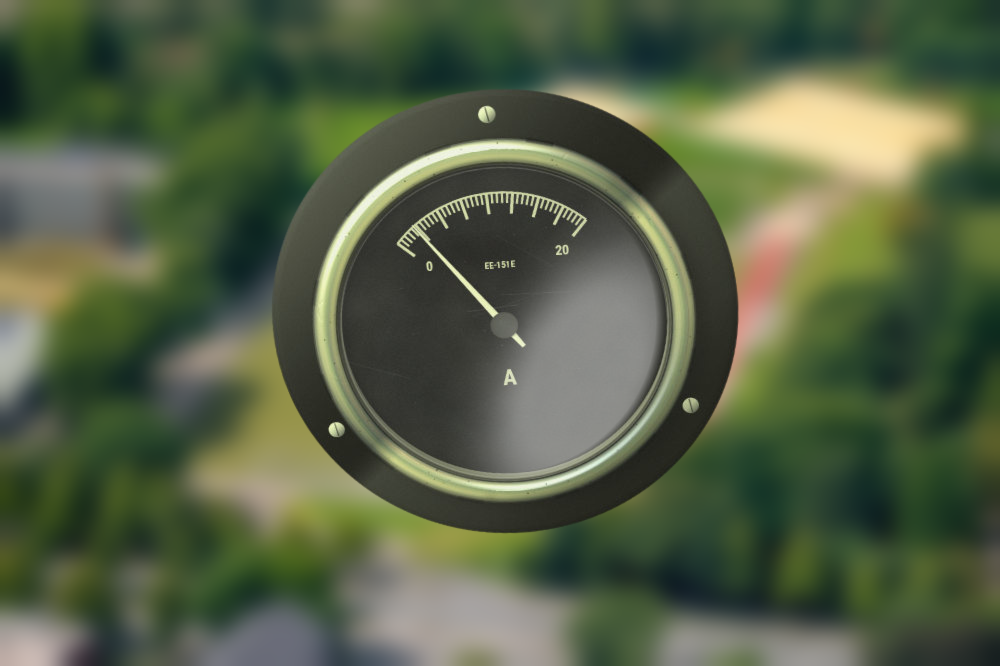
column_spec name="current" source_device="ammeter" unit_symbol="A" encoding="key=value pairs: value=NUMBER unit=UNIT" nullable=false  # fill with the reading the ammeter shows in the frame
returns value=2.5 unit=A
